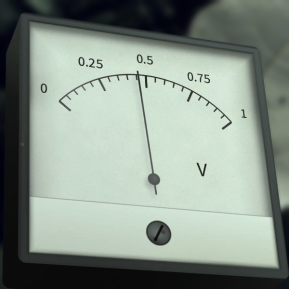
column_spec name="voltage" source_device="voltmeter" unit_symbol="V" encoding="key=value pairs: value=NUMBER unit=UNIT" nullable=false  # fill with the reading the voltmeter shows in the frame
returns value=0.45 unit=V
